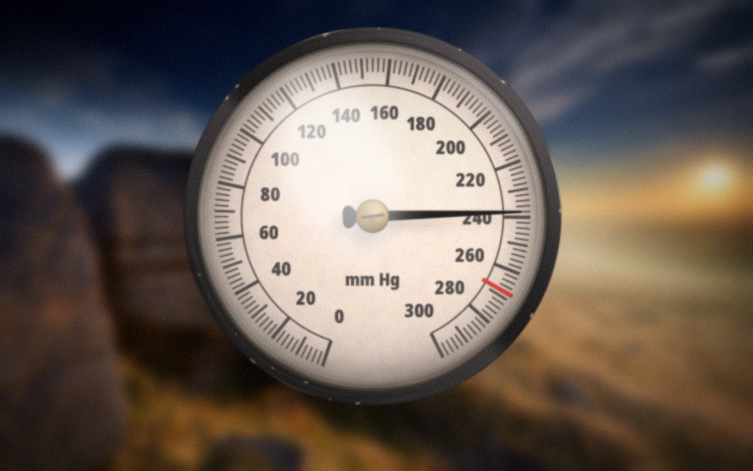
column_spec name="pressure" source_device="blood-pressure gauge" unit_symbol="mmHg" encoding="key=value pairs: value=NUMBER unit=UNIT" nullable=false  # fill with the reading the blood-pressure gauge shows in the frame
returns value=238 unit=mmHg
